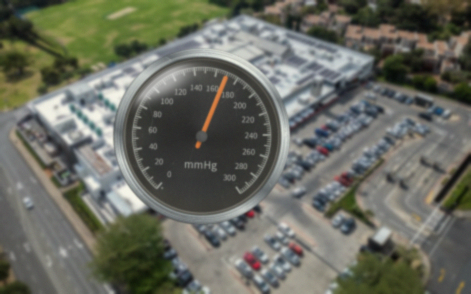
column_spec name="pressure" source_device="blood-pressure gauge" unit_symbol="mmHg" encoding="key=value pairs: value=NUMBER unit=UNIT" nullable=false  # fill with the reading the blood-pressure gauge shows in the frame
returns value=170 unit=mmHg
